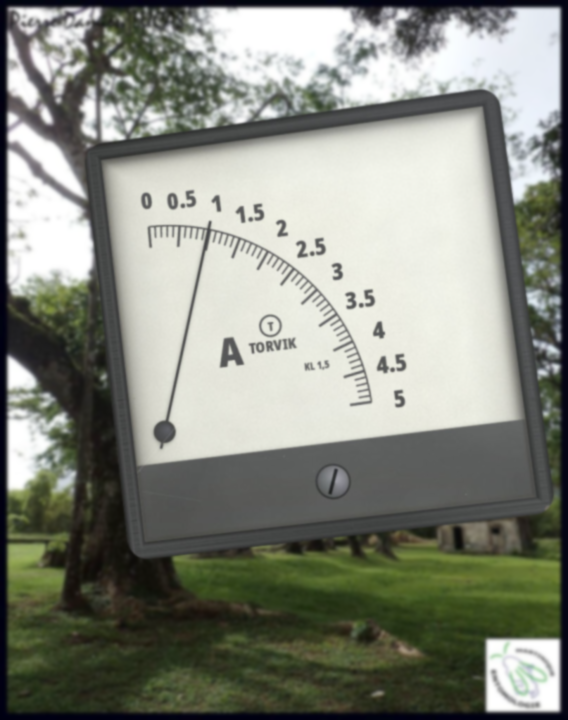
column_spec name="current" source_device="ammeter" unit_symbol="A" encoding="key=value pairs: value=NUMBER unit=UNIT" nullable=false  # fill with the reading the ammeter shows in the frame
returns value=1 unit=A
